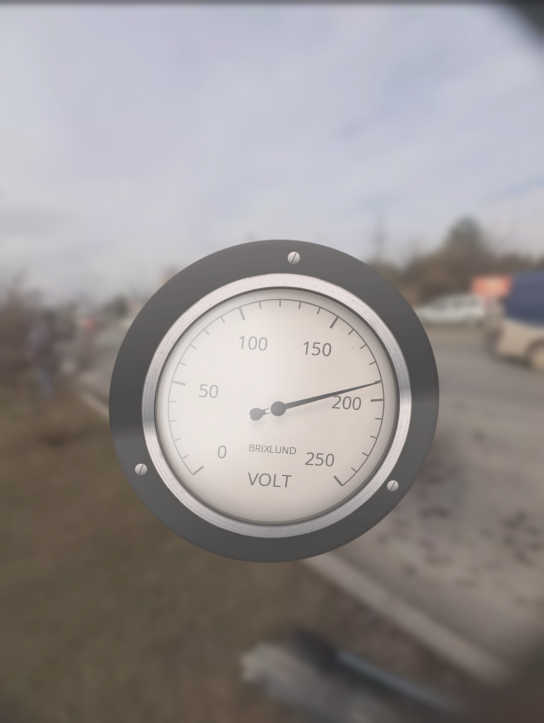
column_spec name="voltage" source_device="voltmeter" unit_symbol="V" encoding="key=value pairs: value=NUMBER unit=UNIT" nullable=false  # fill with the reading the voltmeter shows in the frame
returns value=190 unit=V
